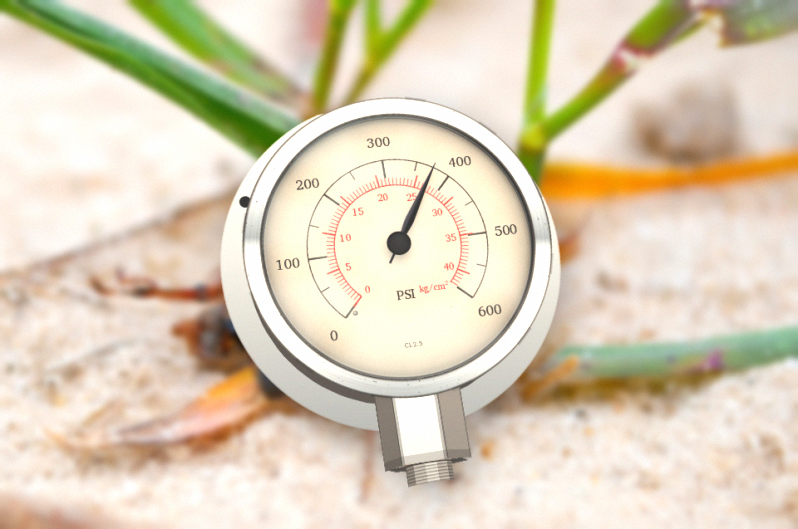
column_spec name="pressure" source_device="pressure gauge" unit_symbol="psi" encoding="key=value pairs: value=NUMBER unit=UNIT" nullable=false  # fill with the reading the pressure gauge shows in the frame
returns value=375 unit=psi
